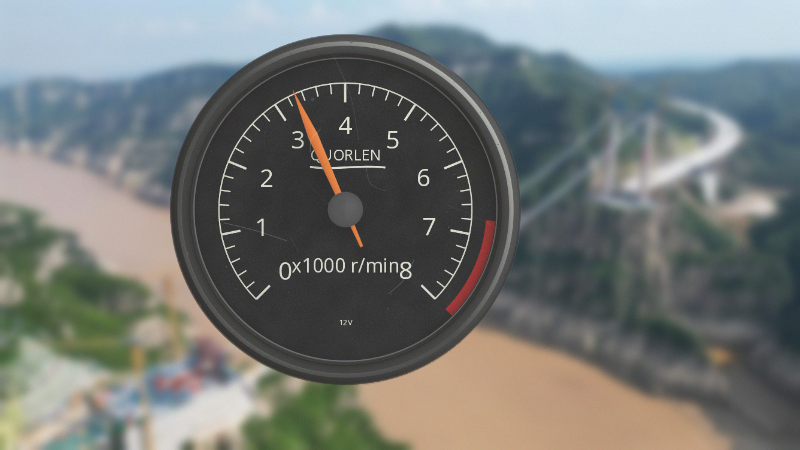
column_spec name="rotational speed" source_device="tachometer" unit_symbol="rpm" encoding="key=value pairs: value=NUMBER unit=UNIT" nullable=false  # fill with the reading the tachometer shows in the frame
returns value=3300 unit=rpm
